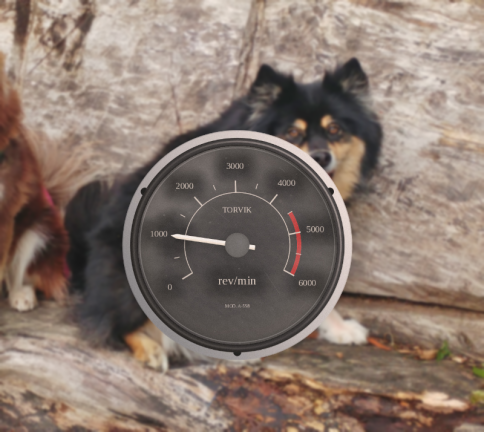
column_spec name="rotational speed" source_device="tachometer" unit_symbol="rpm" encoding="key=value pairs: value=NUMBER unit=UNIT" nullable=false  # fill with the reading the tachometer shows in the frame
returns value=1000 unit=rpm
